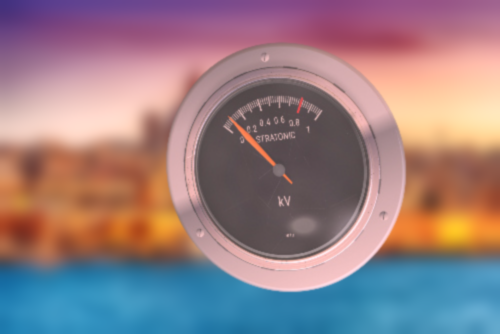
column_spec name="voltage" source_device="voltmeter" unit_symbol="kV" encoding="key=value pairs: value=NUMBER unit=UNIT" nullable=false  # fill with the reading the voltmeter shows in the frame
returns value=0.1 unit=kV
